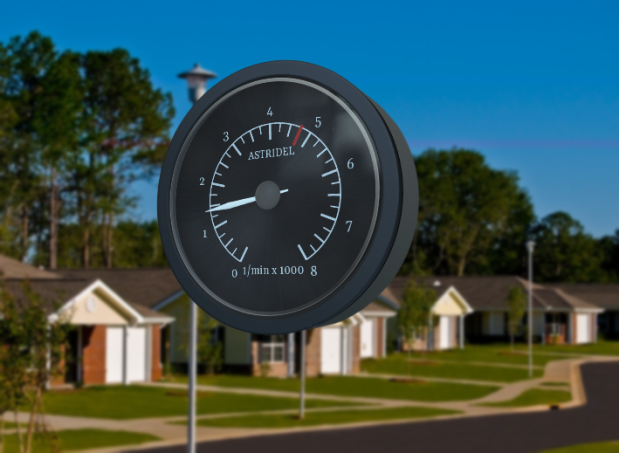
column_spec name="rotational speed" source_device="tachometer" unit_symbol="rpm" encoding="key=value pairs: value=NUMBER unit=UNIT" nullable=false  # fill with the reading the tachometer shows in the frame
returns value=1375 unit=rpm
